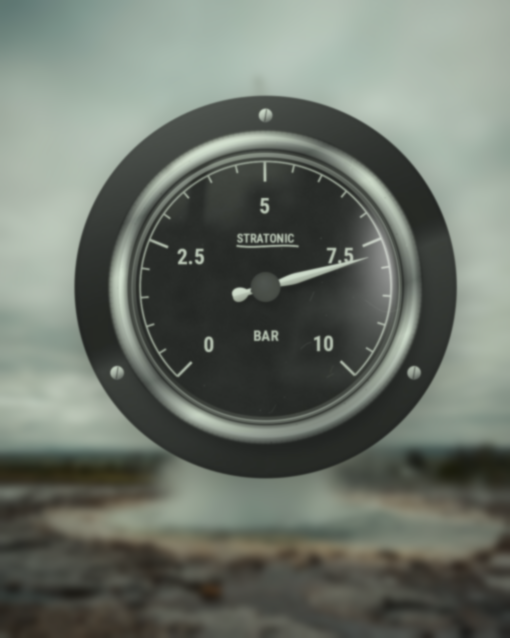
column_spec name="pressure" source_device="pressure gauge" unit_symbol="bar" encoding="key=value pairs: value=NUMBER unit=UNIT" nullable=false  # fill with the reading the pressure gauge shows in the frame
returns value=7.75 unit=bar
